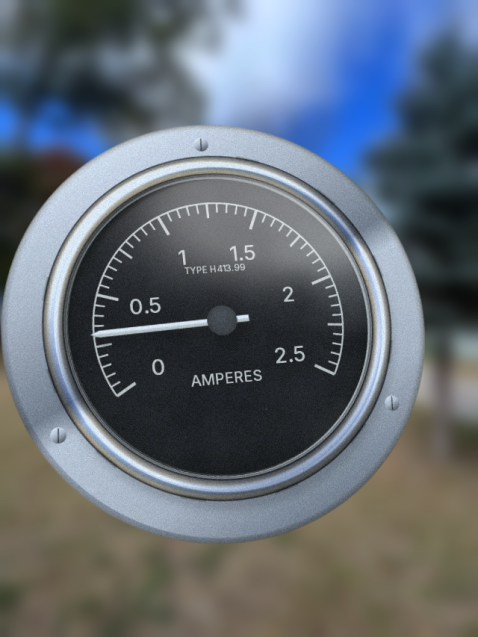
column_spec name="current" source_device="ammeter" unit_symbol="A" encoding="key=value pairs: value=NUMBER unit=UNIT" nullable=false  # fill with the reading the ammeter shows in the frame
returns value=0.3 unit=A
